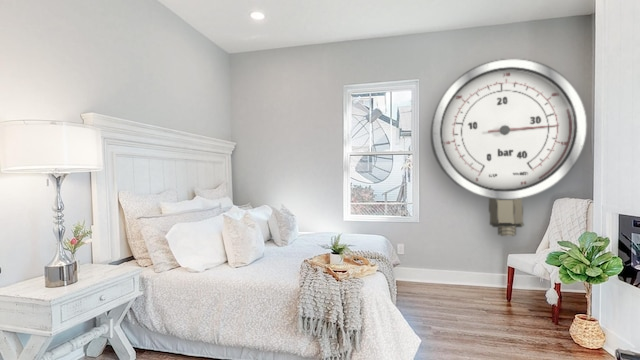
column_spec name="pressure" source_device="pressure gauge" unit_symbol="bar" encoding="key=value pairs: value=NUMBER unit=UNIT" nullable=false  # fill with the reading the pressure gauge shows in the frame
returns value=32 unit=bar
